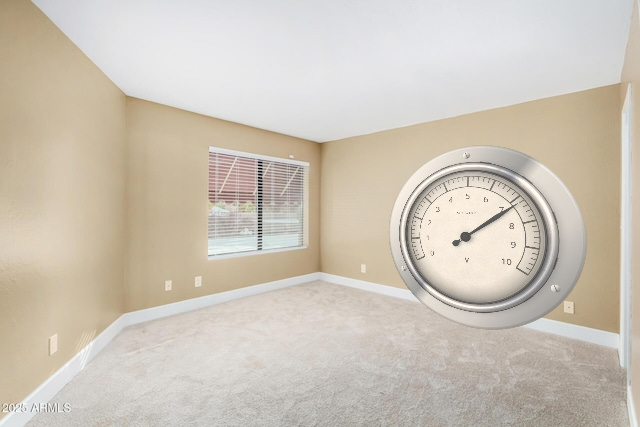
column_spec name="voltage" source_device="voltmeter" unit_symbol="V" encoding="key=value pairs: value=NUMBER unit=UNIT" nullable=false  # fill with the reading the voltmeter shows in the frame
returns value=7.2 unit=V
